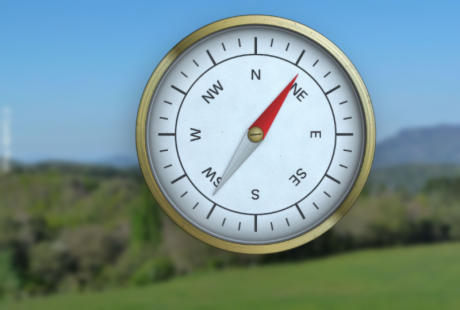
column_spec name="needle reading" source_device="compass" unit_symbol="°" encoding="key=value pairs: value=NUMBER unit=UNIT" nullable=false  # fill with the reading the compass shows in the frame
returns value=35 unit=°
